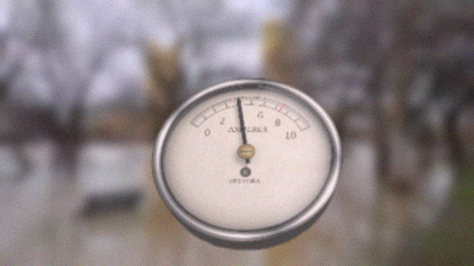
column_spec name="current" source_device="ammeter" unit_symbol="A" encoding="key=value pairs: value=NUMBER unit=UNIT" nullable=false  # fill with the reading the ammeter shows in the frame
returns value=4 unit=A
